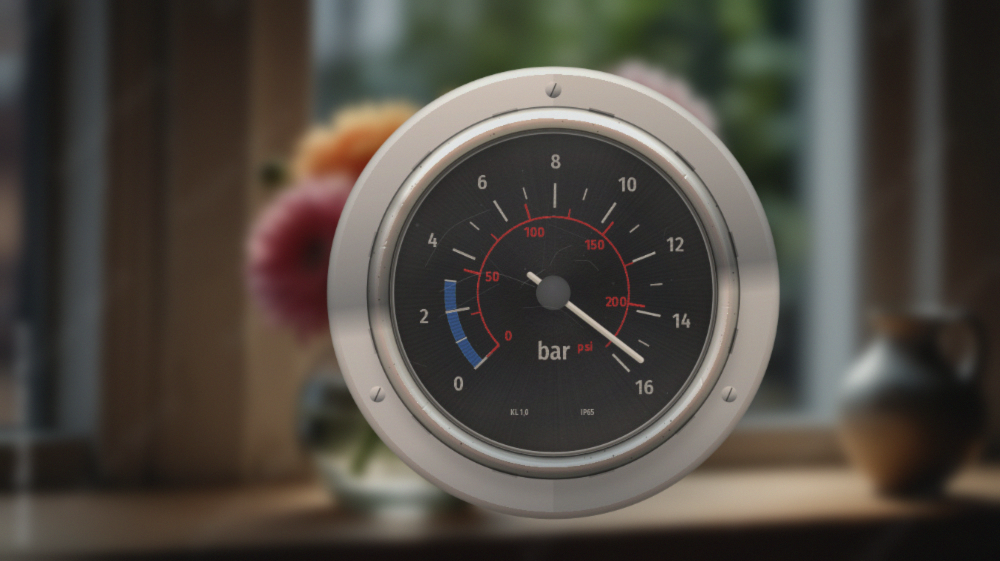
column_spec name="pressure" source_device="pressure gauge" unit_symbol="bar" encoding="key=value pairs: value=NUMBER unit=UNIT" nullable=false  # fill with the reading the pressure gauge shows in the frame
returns value=15.5 unit=bar
